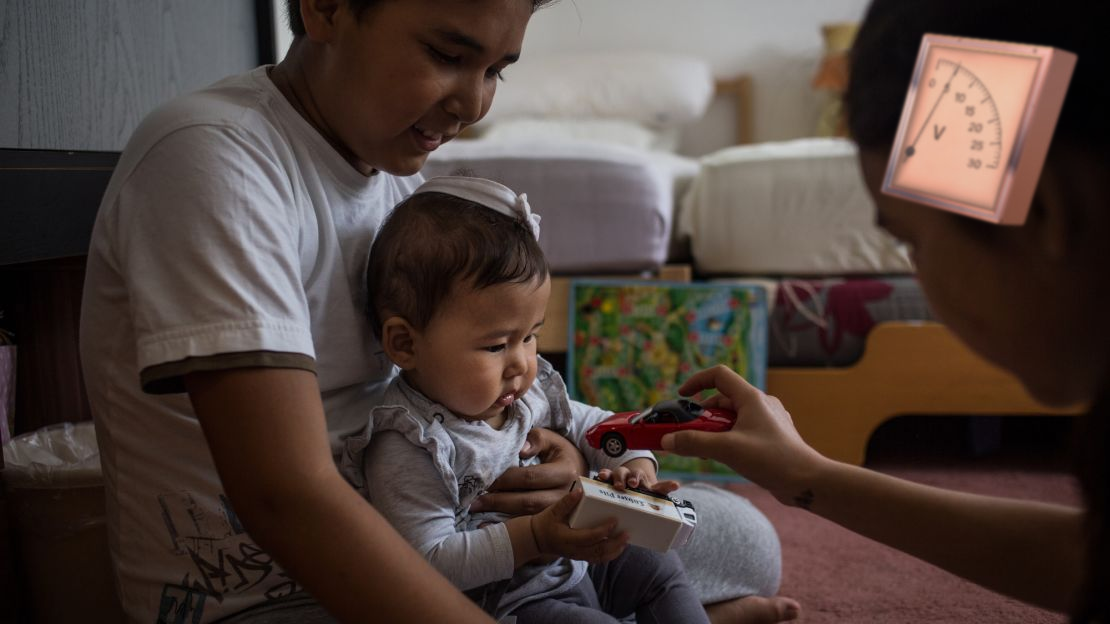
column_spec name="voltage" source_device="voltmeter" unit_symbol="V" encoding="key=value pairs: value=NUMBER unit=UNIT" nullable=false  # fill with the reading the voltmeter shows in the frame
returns value=5 unit=V
